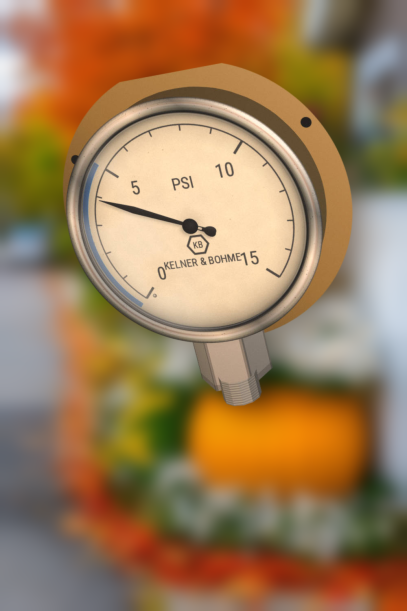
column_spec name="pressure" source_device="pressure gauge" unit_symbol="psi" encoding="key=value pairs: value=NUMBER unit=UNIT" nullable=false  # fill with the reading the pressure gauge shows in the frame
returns value=4 unit=psi
